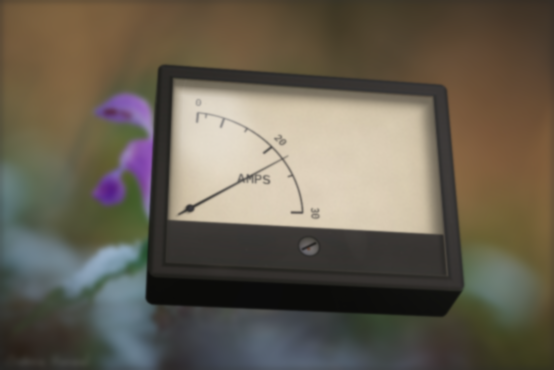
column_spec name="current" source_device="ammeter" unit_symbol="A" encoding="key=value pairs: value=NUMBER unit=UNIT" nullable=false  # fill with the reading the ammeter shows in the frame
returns value=22.5 unit=A
